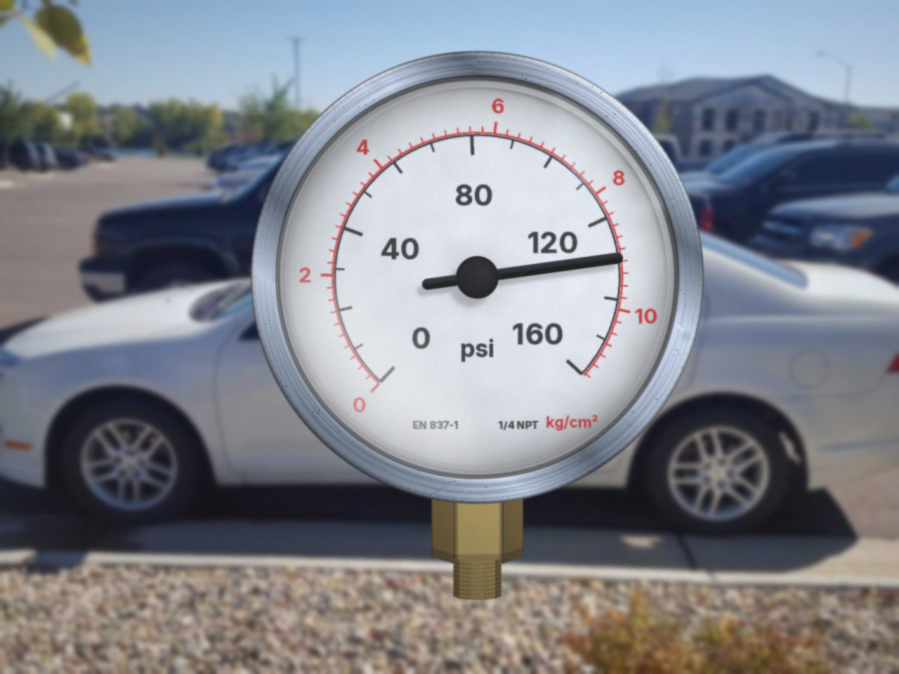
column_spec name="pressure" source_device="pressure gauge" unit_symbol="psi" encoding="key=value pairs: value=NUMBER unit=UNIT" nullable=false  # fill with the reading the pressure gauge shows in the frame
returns value=130 unit=psi
